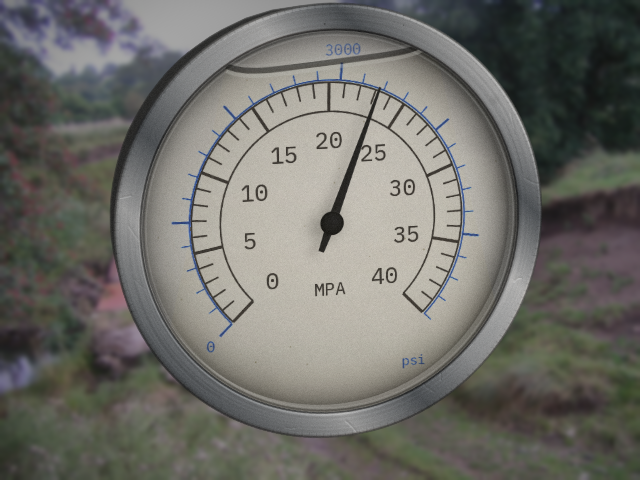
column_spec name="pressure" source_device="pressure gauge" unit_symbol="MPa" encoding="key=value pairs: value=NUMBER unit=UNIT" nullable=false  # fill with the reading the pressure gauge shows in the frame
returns value=23 unit=MPa
